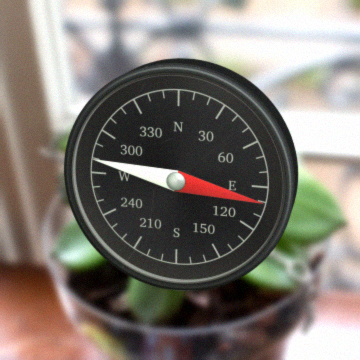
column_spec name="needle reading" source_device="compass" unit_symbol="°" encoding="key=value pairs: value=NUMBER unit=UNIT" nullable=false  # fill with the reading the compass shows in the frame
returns value=100 unit=°
